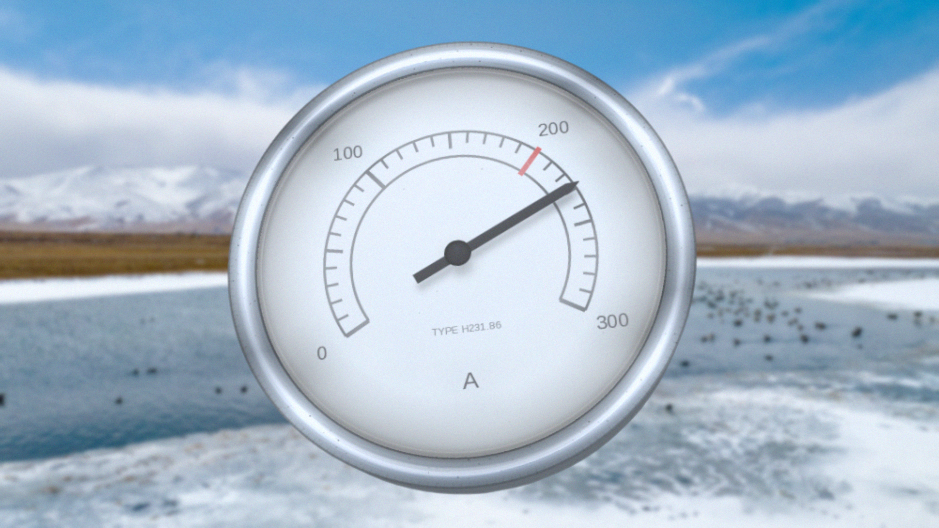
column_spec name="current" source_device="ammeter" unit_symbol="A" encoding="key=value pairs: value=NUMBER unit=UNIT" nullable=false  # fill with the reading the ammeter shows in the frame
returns value=230 unit=A
